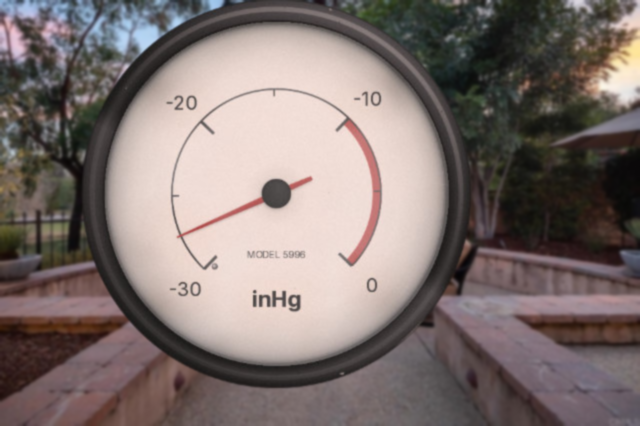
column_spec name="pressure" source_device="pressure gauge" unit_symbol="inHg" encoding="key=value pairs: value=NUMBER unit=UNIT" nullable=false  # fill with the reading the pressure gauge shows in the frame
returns value=-27.5 unit=inHg
